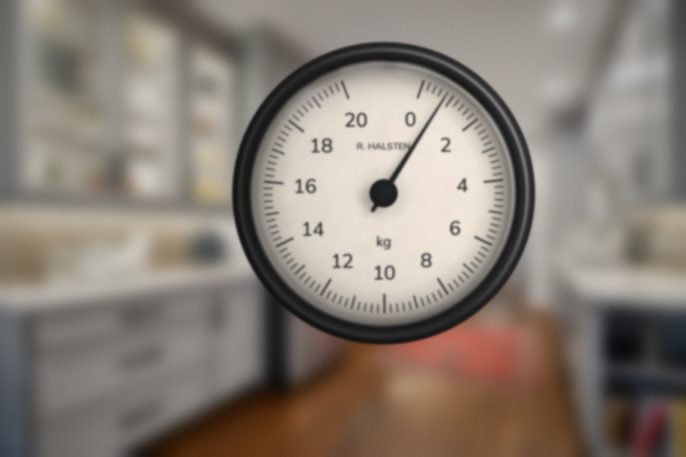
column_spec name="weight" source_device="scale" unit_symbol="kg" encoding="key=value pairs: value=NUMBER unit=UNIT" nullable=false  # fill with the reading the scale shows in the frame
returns value=0.8 unit=kg
